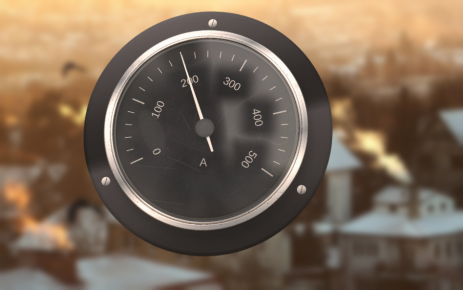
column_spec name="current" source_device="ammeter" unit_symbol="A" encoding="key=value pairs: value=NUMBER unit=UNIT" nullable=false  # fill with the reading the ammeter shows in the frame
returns value=200 unit=A
